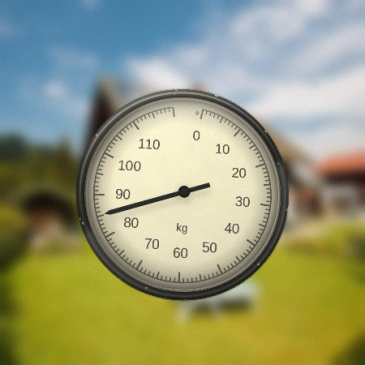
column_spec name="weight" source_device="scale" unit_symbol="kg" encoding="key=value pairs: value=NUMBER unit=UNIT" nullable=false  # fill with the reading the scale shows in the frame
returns value=85 unit=kg
